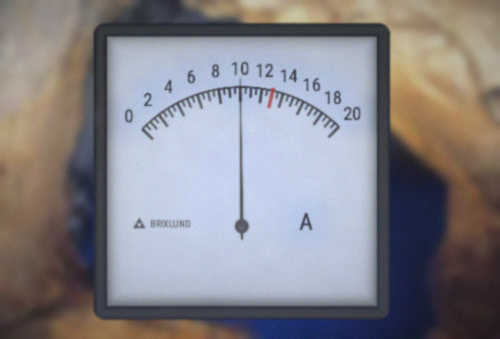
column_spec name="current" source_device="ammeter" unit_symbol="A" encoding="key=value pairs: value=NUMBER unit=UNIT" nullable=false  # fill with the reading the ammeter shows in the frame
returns value=10 unit=A
